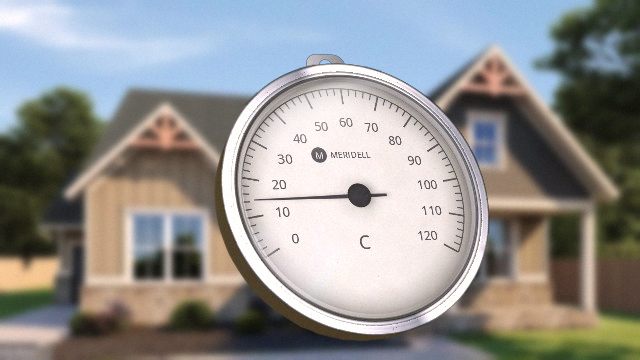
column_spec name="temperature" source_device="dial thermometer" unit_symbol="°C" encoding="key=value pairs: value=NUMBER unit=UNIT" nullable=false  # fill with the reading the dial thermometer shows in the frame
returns value=14 unit=°C
